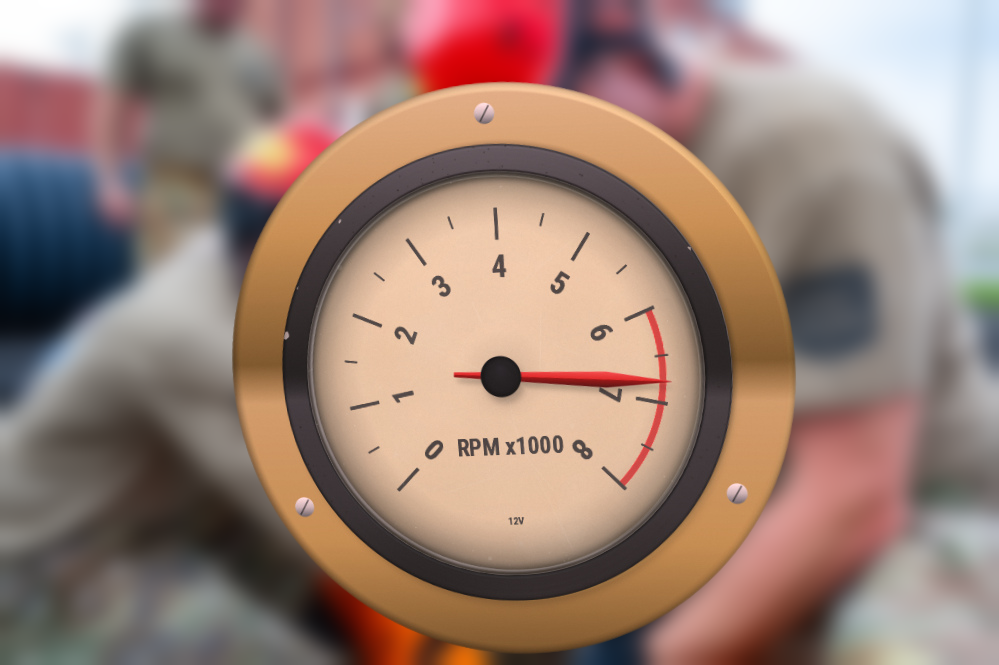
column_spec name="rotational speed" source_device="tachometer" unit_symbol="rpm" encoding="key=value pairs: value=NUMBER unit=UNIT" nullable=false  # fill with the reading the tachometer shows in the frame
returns value=6750 unit=rpm
